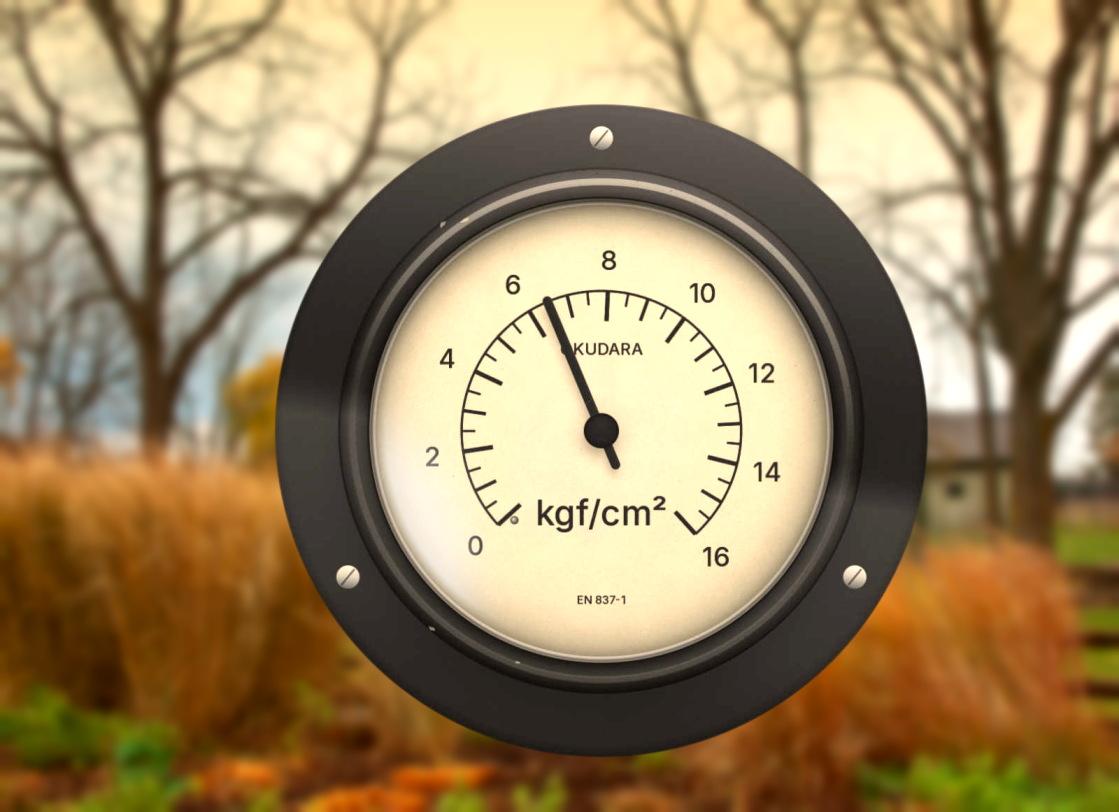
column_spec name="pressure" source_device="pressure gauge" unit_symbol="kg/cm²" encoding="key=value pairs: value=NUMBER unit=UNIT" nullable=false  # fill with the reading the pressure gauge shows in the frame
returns value=6.5 unit=kg/cm²
